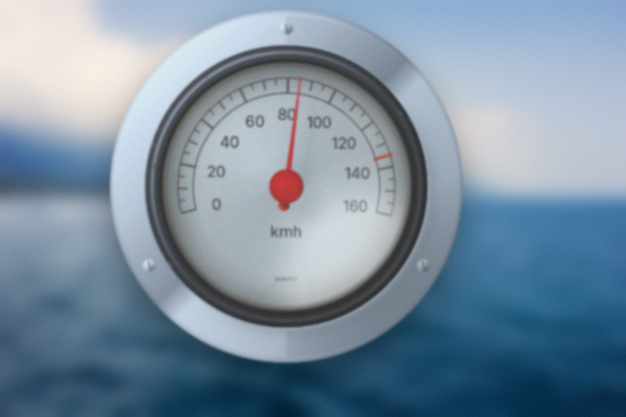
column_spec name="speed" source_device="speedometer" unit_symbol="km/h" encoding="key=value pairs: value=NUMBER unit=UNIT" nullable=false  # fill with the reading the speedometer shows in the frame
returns value=85 unit=km/h
